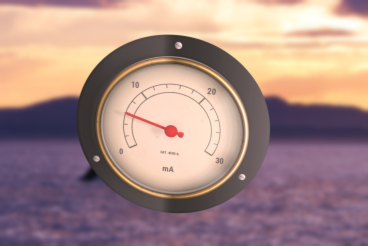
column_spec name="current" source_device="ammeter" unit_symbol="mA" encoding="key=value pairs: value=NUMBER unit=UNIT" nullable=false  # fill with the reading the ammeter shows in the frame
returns value=6 unit=mA
